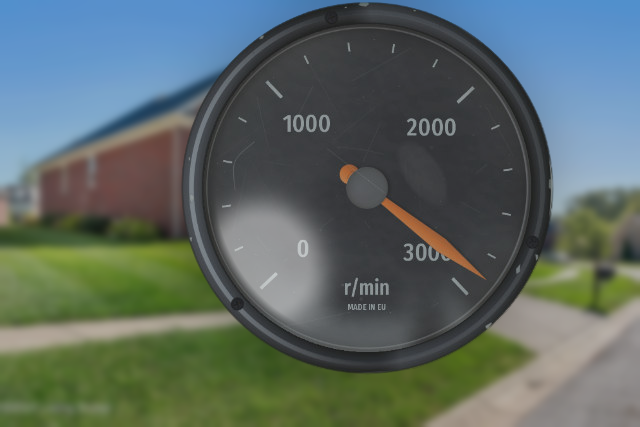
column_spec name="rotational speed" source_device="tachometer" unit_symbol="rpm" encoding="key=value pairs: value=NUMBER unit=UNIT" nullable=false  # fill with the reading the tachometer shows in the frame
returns value=2900 unit=rpm
